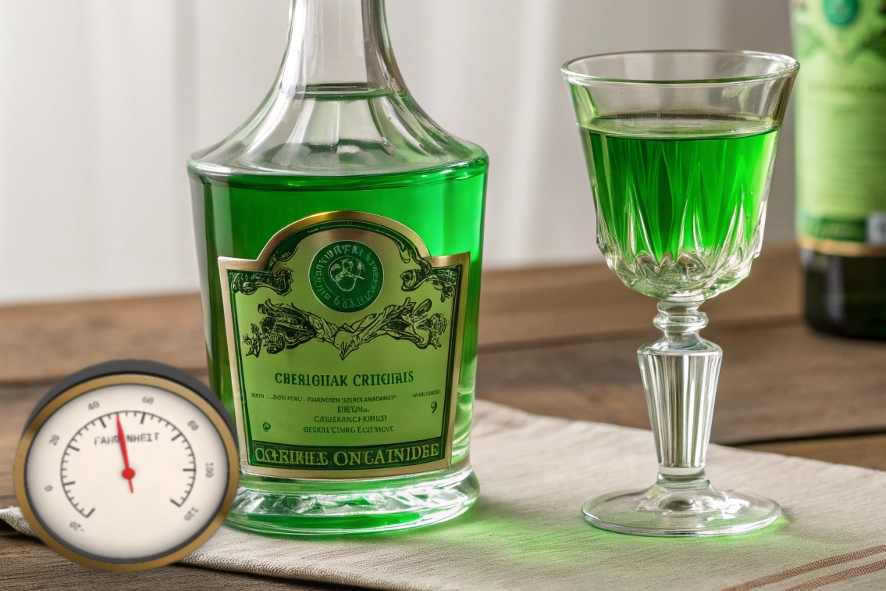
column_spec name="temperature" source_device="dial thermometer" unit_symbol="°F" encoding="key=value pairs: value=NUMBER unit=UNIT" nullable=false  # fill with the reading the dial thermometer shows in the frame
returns value=48 unit=°F
